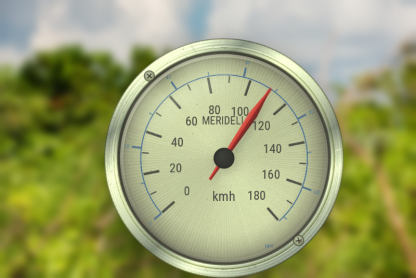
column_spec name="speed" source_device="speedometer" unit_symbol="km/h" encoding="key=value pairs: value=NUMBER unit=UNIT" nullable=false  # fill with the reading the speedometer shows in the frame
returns value=110 unit=km/h
